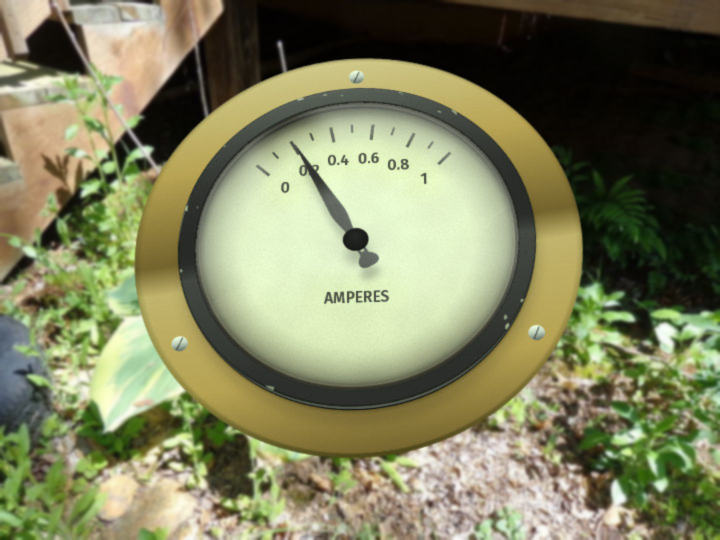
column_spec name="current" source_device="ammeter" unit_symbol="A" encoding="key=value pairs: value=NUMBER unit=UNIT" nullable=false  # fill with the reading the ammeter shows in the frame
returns value=0.2 unit=A
